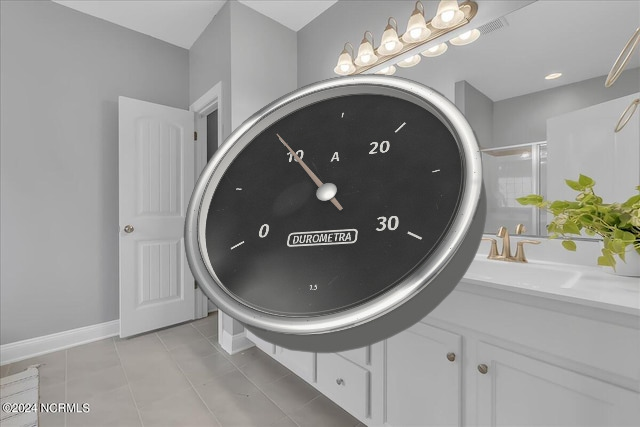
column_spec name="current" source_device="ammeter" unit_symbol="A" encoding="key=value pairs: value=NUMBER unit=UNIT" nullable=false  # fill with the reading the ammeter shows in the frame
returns value=10 unit=A
